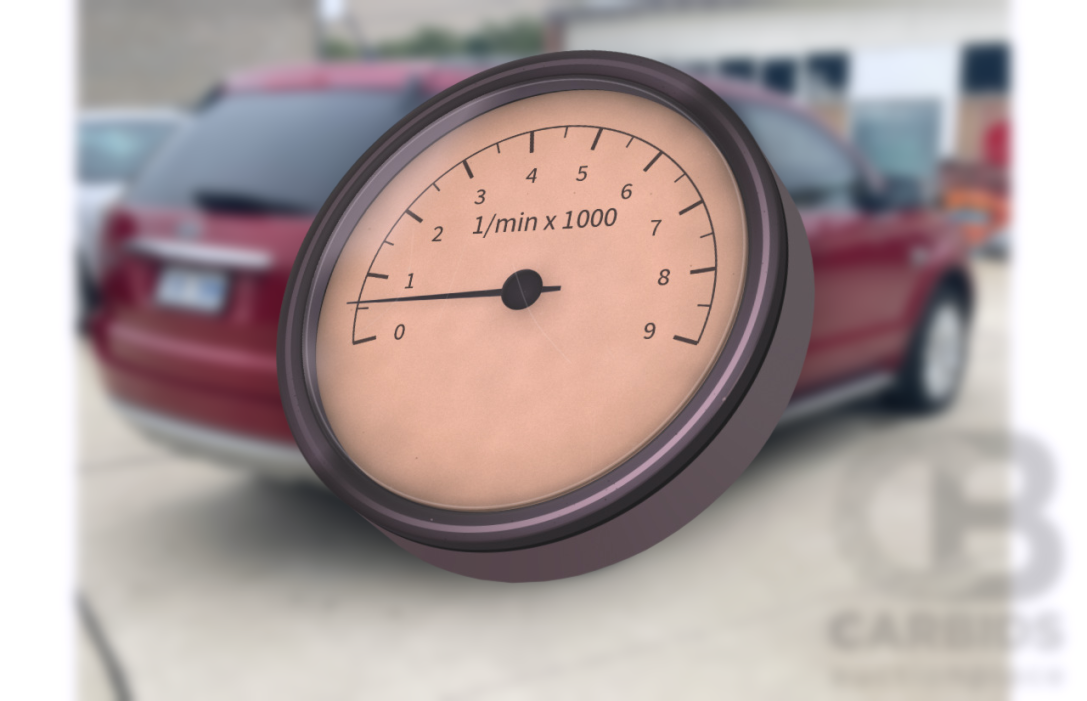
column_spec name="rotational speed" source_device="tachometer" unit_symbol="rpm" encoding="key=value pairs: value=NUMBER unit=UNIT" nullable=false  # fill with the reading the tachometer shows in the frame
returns value=500 unit=rpm
